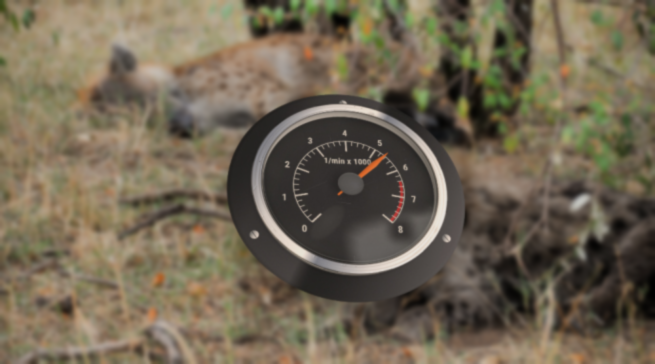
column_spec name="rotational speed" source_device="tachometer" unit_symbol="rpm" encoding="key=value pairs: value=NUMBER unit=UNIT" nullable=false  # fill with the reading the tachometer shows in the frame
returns value=5400 unit=rpm
